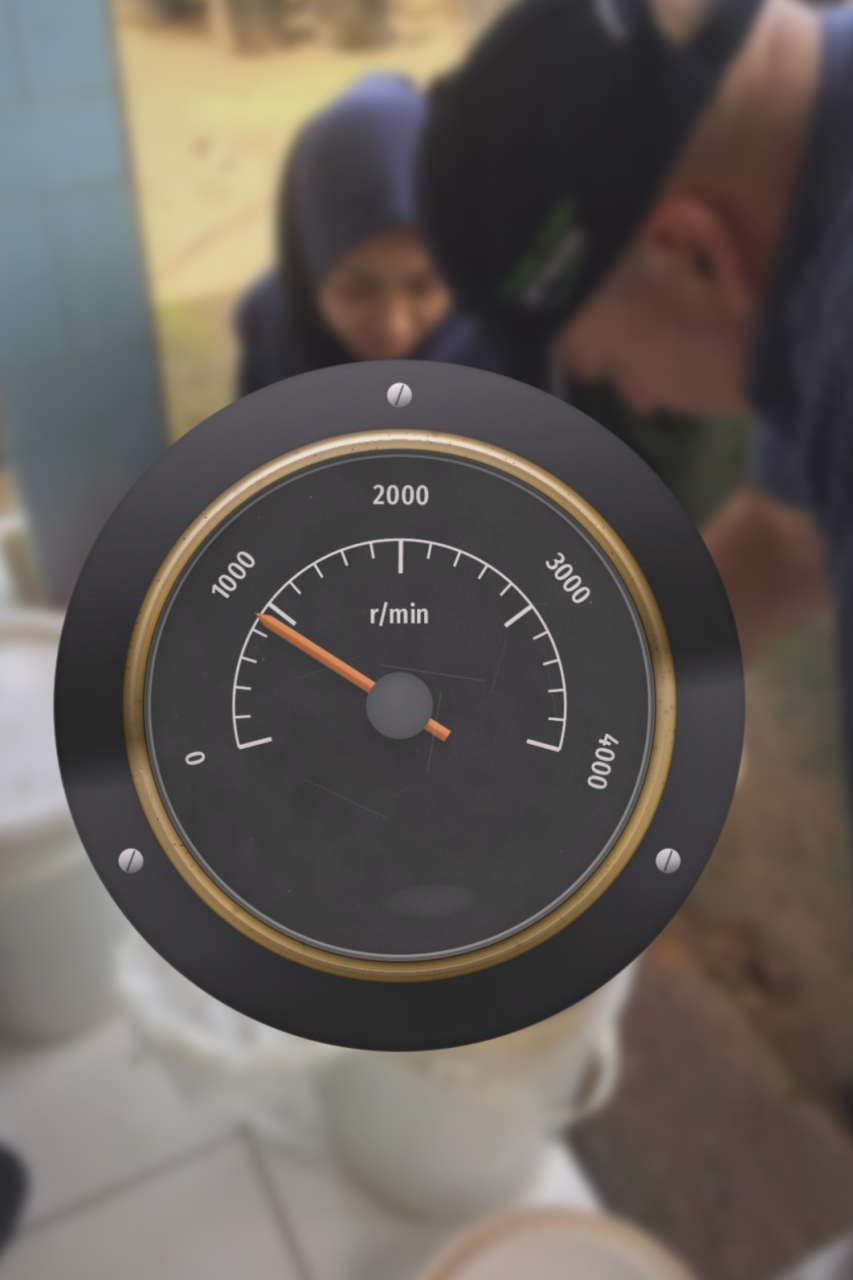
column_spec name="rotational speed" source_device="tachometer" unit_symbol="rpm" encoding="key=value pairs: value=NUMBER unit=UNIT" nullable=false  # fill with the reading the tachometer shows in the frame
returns value=900 unit=rpm
